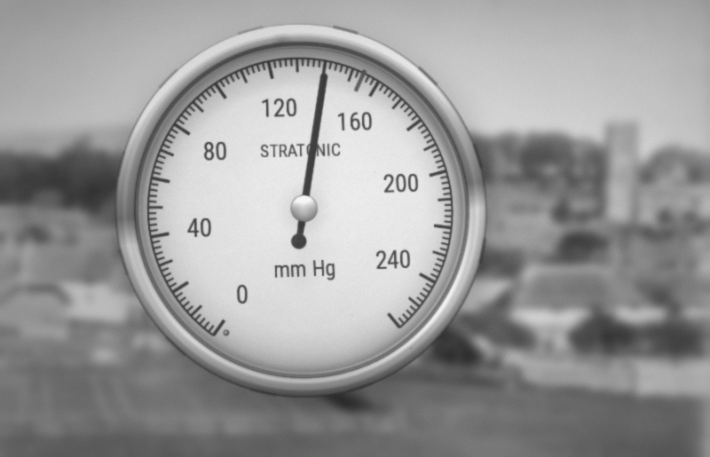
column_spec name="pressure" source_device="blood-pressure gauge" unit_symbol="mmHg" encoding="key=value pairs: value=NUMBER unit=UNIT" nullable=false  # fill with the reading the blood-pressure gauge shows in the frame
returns value=140 unit=mmHg
